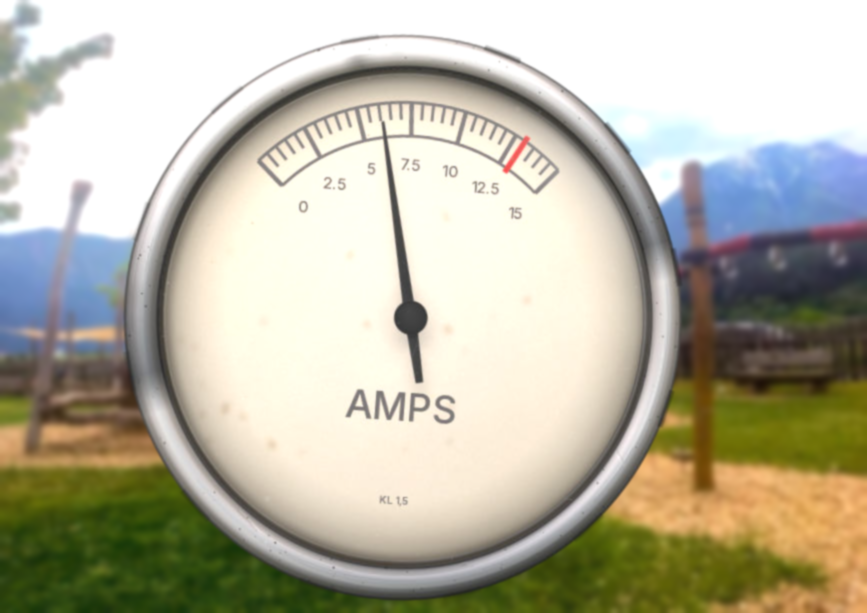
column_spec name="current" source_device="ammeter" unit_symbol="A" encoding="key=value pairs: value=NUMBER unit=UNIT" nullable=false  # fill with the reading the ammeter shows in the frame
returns value=6 unit=A
